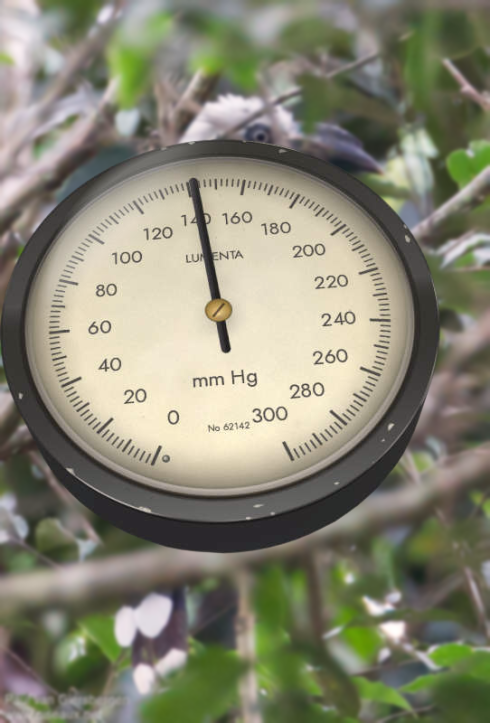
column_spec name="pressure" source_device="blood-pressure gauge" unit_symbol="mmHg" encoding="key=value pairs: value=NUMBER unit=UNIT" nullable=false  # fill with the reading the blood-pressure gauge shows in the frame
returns value=142 unit=mmHg
